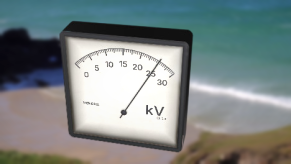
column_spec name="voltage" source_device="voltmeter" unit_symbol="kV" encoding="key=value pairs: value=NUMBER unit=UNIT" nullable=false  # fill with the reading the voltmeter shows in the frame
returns value=25 unit=kV
